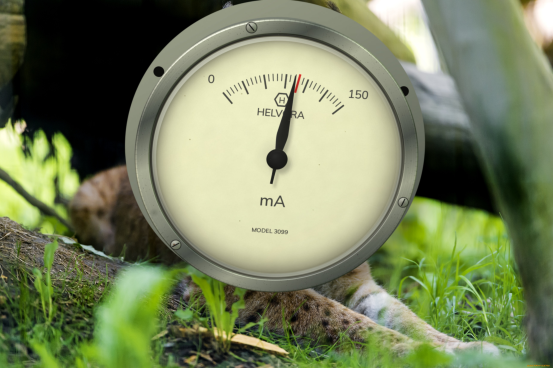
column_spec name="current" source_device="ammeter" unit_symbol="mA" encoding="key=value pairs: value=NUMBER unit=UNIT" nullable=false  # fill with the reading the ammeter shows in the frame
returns value=85 unit=mA
